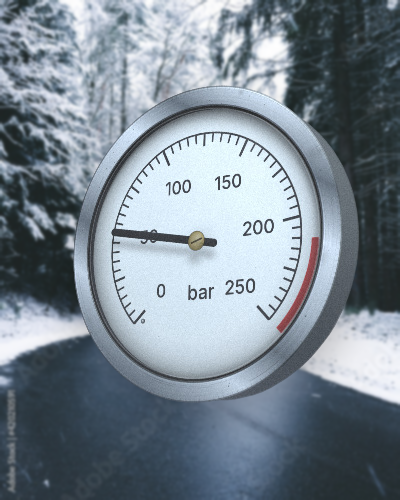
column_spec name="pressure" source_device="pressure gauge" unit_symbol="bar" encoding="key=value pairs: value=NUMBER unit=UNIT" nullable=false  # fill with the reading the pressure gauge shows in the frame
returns value=50 unit=bar
